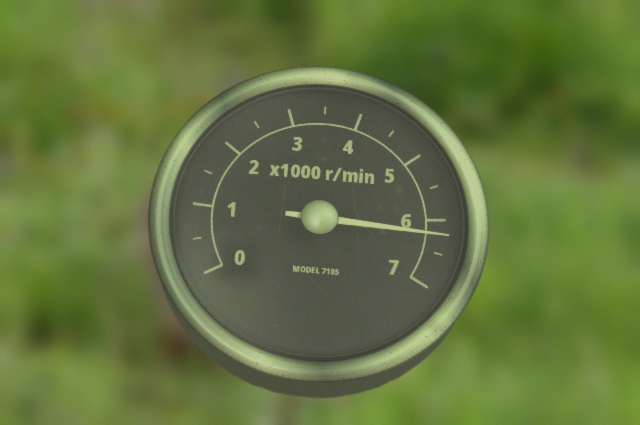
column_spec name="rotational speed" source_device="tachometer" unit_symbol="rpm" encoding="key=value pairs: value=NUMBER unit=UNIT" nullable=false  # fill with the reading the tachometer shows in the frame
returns value=6250 unit=rpm
